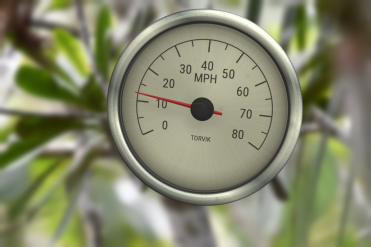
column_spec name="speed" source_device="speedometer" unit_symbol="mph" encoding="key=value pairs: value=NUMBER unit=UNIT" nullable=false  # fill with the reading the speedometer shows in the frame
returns value=12.5 unit=mph
